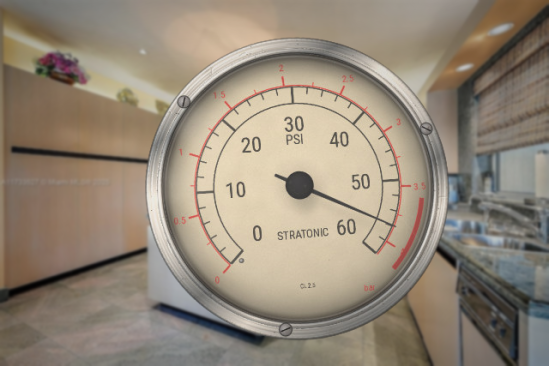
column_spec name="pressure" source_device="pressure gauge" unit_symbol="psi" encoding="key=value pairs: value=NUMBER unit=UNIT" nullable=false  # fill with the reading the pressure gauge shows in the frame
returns value=56 unit=psi
